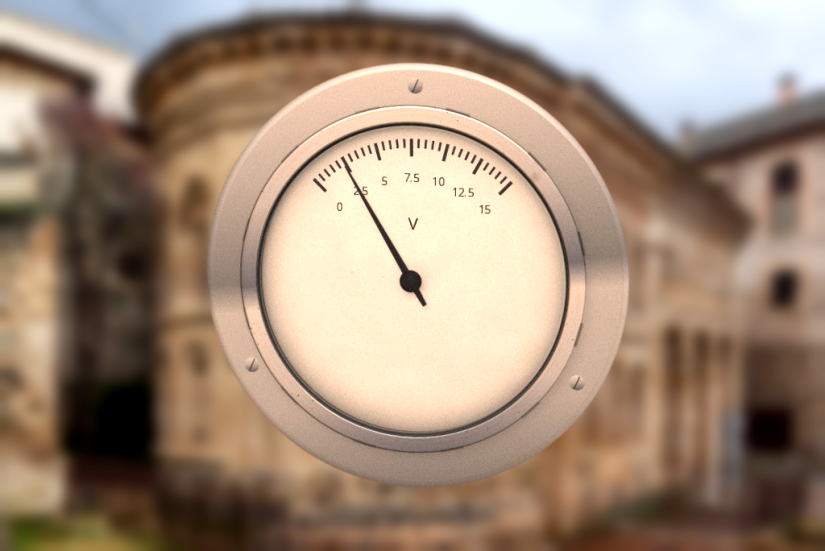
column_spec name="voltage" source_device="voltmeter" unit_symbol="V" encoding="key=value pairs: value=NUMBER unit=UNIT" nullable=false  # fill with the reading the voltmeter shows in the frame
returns value=2.5 unit=V
